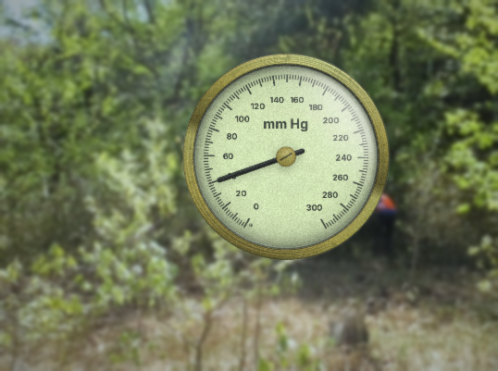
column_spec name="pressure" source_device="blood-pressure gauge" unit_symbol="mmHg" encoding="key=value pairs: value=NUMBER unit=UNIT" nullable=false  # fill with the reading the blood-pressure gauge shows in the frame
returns value=40 unit=mmHg
